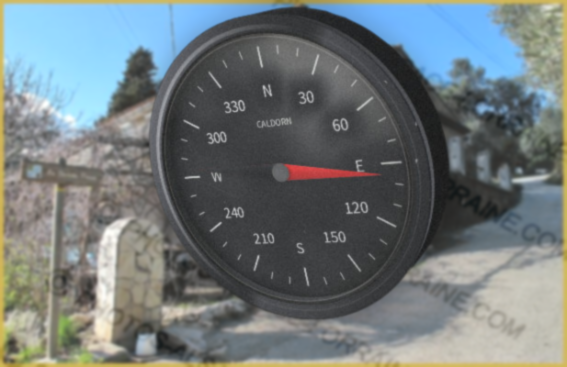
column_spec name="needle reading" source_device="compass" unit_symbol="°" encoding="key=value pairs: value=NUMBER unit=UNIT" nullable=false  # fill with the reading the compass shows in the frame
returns value=95 unit=°
